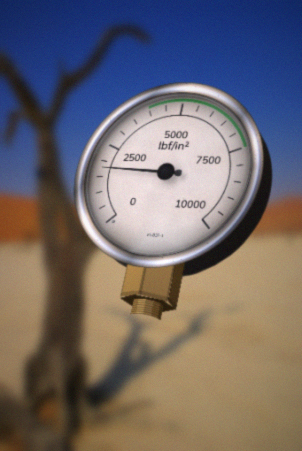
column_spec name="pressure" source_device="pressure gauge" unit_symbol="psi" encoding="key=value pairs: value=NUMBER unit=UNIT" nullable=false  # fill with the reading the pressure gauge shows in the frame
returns value=1750 unit=psi
